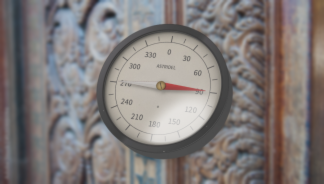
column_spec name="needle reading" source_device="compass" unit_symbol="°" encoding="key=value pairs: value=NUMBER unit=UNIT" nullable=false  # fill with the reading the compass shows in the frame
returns value=90 unit=°
